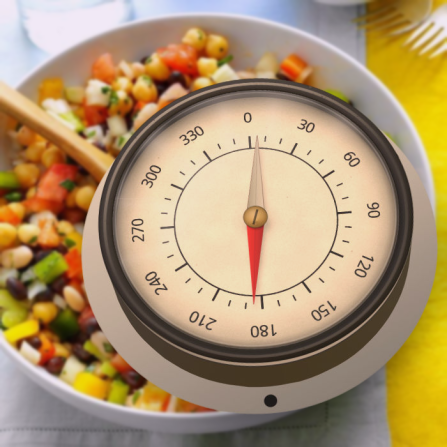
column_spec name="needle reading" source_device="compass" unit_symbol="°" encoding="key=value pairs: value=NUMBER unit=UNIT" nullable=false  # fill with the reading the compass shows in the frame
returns value=185 unit=°
